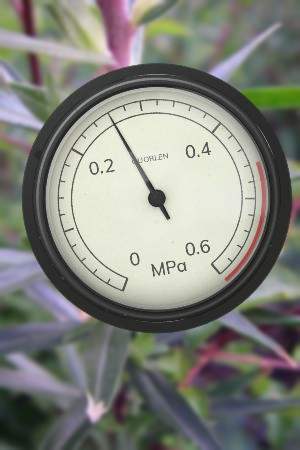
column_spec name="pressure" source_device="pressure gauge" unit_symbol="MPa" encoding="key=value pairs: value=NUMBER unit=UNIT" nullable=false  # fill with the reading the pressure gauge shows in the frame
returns value=0.26 unit=MPa
